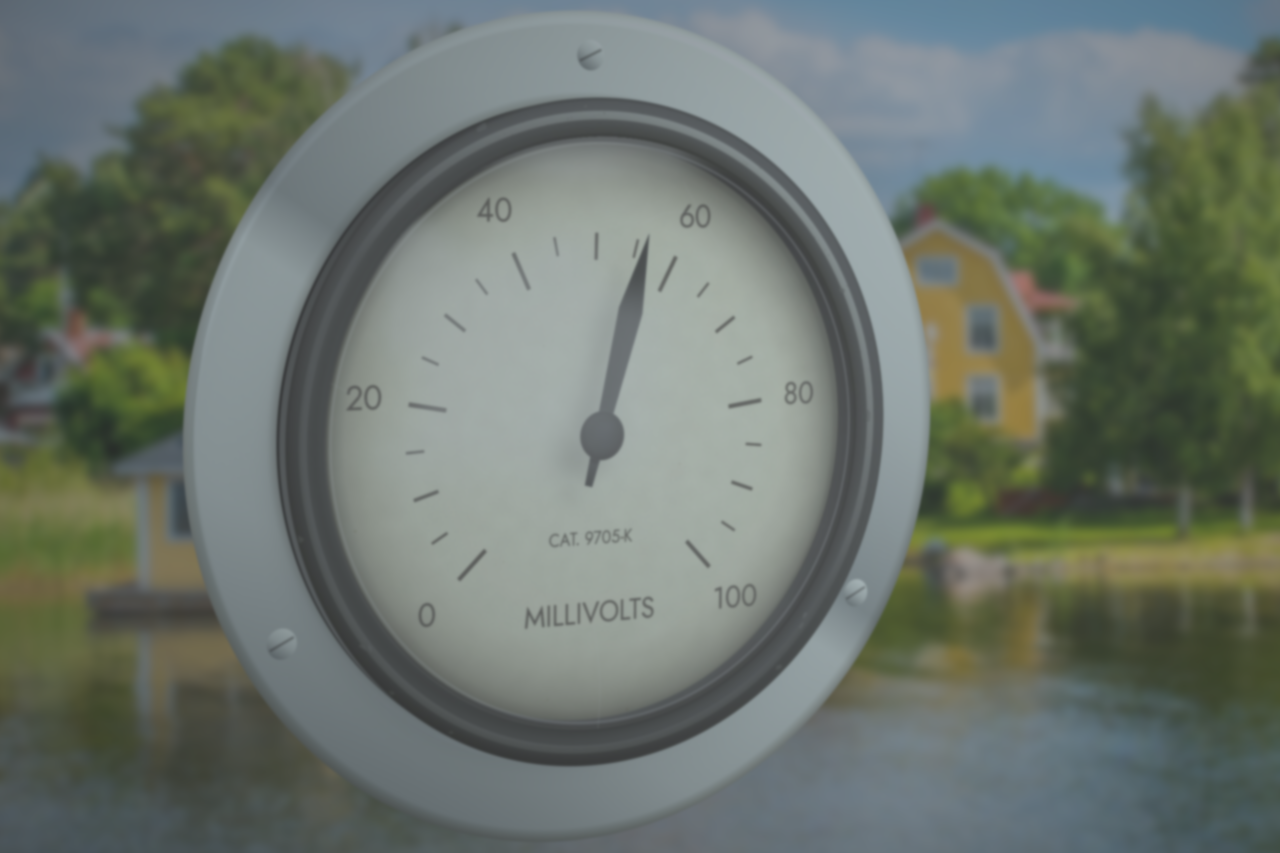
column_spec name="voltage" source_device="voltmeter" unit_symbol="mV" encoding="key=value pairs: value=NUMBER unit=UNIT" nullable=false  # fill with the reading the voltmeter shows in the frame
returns value=55 unit=mV
